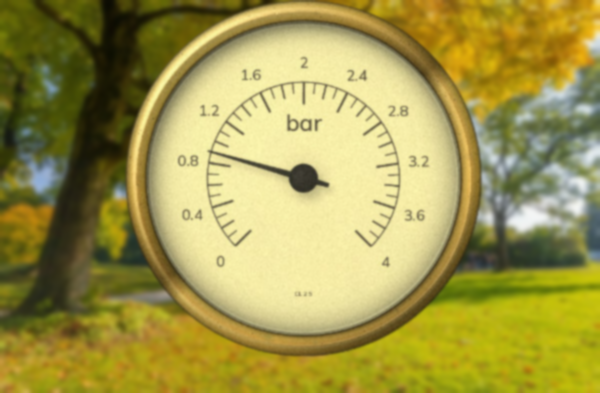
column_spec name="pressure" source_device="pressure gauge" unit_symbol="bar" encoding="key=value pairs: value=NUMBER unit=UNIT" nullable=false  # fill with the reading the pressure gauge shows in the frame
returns value=0.9 unit=bar
